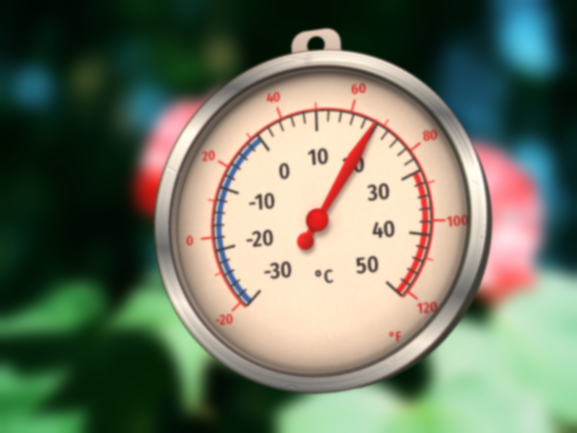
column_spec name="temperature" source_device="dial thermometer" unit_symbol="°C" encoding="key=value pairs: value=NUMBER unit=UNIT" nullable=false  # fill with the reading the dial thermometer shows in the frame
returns value=20 unit=°C
